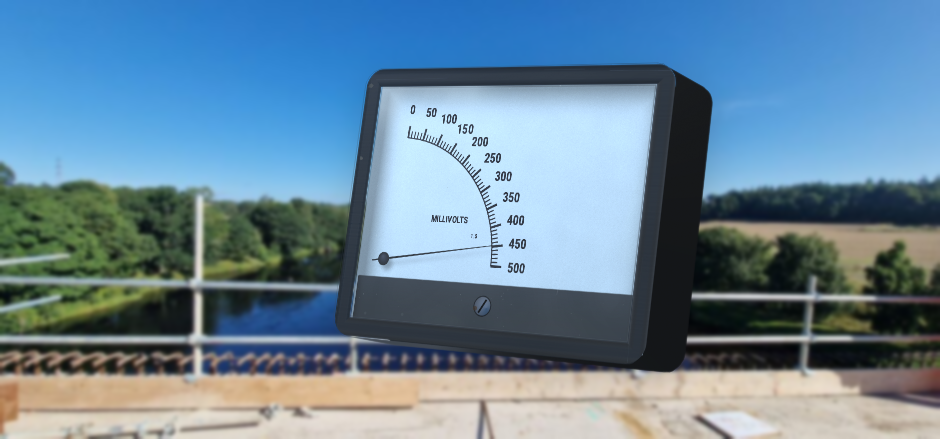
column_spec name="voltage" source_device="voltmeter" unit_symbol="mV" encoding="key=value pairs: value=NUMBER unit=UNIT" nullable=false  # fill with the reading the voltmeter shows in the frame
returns value=450 unit=mV
